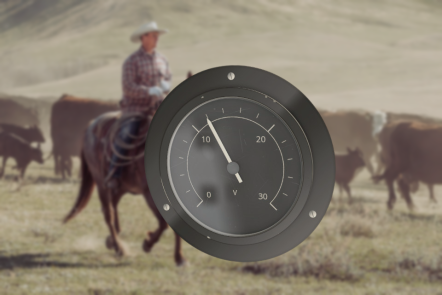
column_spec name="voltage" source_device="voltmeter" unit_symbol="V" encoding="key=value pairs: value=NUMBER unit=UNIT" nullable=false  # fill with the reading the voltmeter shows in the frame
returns value=12 unit=V
